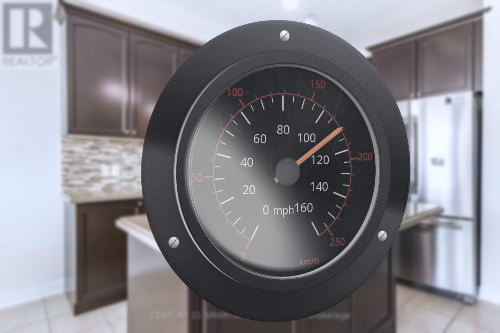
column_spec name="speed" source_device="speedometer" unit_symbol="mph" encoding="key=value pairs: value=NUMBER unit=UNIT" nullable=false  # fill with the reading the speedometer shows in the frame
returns value=110 unit=mph
